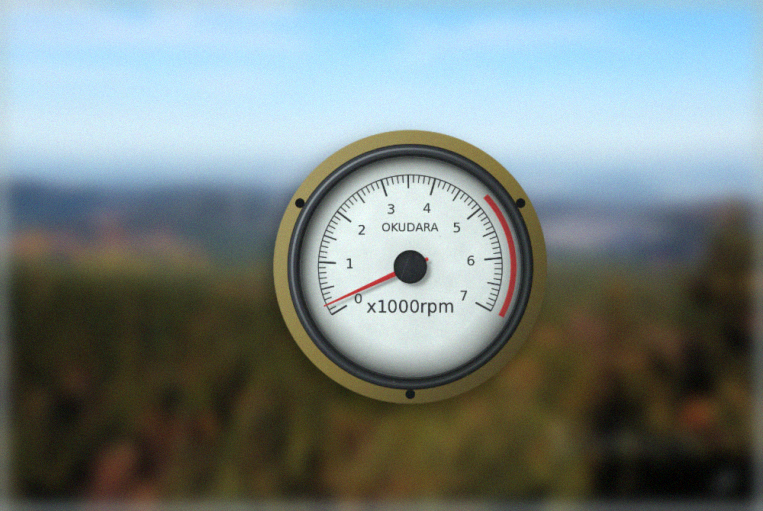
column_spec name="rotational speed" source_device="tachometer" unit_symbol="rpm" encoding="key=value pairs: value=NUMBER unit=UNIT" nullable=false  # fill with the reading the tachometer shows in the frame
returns value=200 unit=rpm
